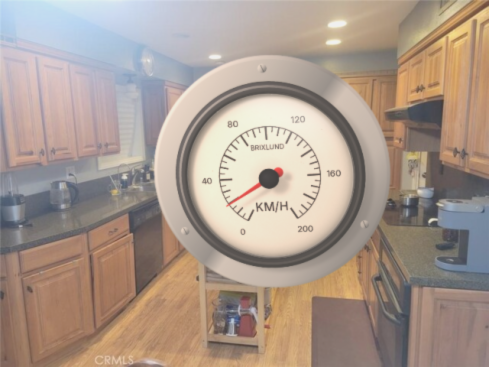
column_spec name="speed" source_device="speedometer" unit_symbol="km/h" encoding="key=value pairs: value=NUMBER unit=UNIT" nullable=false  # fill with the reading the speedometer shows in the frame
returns value=20 unit=km/h
